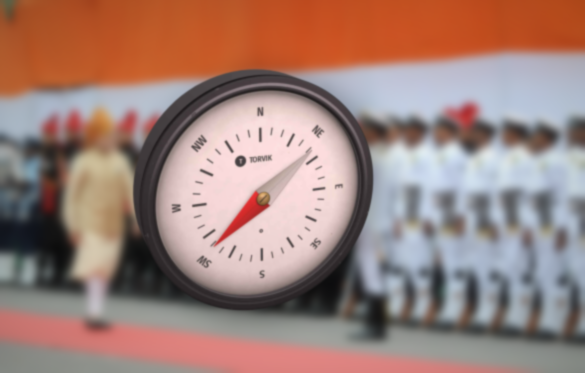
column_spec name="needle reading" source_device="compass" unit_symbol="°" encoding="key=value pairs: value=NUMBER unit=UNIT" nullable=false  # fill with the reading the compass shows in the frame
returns value=230 unit=°
